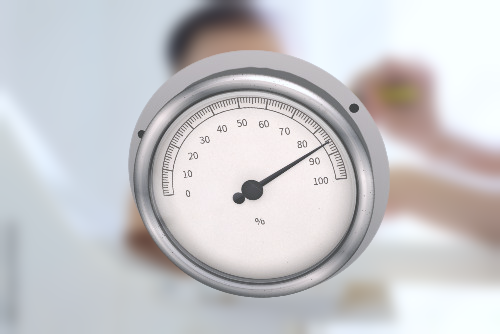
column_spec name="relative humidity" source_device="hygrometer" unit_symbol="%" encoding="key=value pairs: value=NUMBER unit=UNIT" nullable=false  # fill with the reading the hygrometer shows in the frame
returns value=85 unit=%
